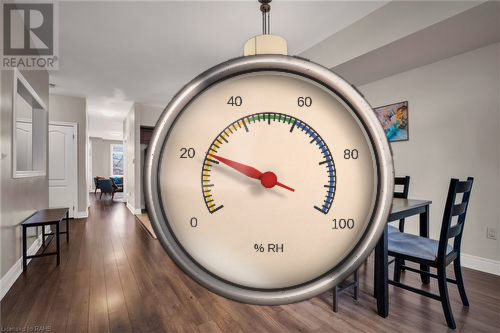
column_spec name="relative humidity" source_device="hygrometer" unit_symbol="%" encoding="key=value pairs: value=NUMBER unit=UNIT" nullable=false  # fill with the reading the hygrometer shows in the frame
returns value=22 unit=%
